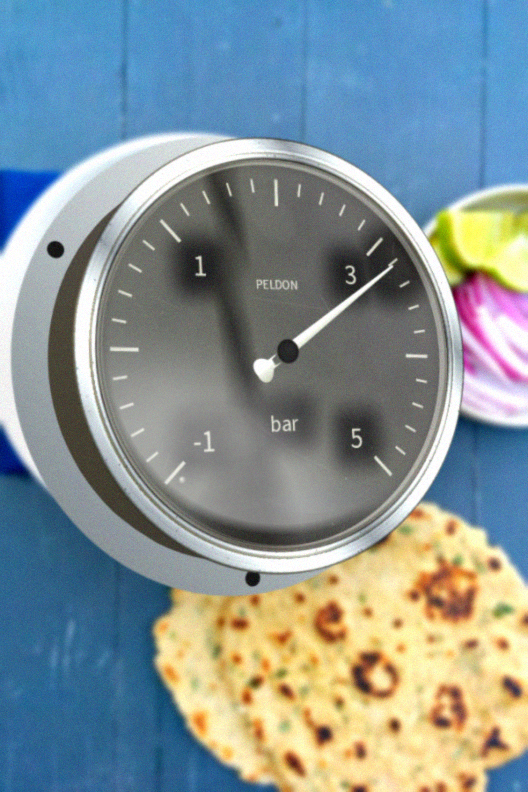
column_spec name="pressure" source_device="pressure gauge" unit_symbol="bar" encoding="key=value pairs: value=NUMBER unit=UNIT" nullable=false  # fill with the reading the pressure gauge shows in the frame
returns value=3.2 unit=bar
